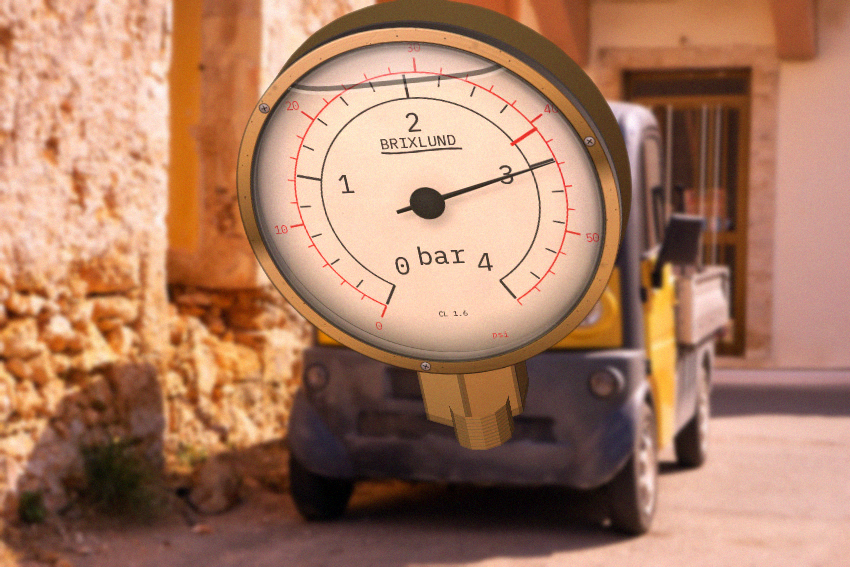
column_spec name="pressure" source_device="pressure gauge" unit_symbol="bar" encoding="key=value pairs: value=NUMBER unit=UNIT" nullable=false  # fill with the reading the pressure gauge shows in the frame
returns value=3 unit=bar
